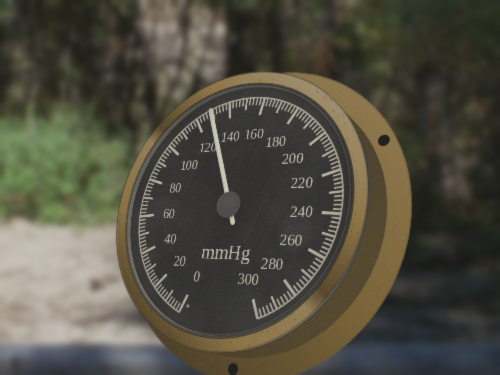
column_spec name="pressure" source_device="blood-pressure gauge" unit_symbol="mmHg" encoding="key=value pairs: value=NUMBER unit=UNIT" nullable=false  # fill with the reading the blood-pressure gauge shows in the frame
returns value=130 unit=mmHg
